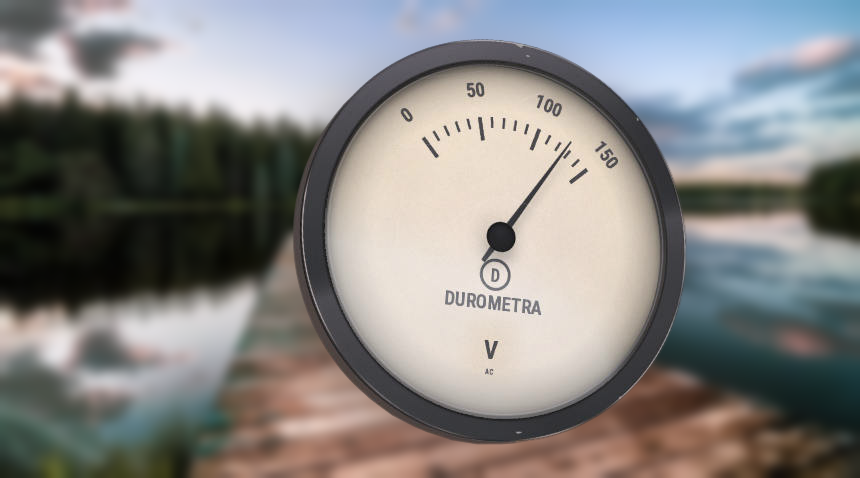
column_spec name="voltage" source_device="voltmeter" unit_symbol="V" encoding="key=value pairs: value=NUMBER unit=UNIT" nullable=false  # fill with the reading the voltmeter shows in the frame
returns value=125 unit=V
